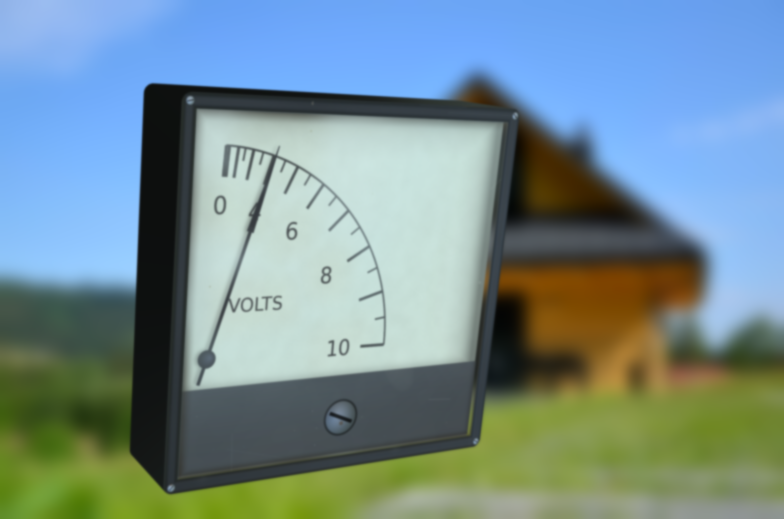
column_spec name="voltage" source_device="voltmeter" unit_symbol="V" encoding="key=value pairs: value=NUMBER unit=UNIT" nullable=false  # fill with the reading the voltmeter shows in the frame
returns value=4 unit=V
